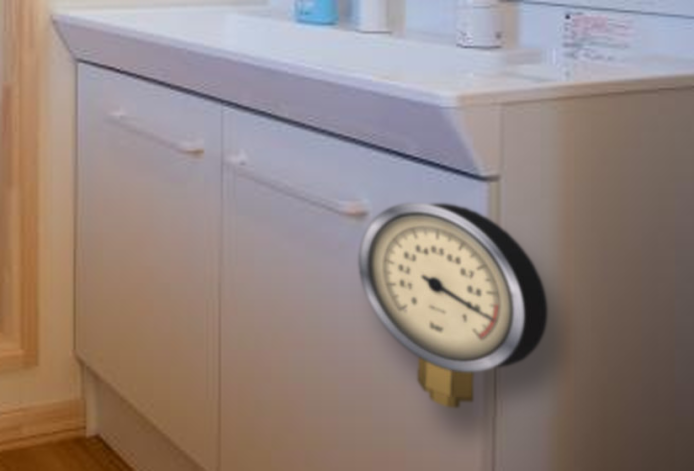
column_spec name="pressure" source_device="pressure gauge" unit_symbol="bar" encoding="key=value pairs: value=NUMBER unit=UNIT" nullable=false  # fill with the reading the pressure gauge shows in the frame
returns value=0.9 unit=bar
